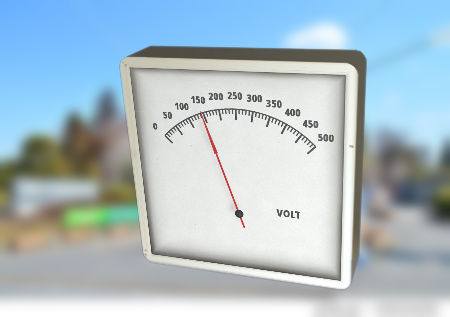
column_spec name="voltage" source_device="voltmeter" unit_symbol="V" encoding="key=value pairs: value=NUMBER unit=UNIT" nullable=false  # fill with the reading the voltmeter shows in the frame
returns value=150 unit=V
